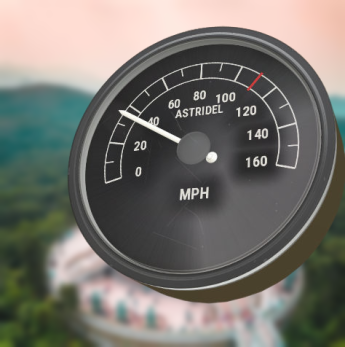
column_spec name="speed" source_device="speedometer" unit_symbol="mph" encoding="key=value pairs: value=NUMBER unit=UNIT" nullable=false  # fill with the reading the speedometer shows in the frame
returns value=35 unit=mph
